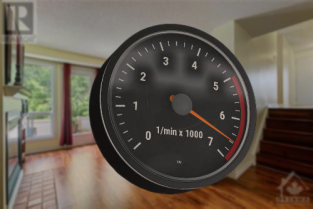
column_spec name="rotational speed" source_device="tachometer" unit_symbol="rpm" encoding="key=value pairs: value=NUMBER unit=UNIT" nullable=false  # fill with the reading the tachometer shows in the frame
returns value=6600 unit=rpm
